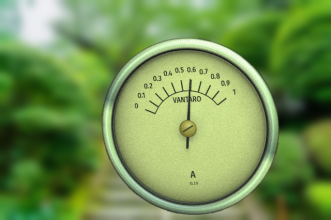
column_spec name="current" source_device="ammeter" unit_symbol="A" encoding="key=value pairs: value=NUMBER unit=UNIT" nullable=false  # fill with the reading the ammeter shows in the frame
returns value=0.6 unit=A
